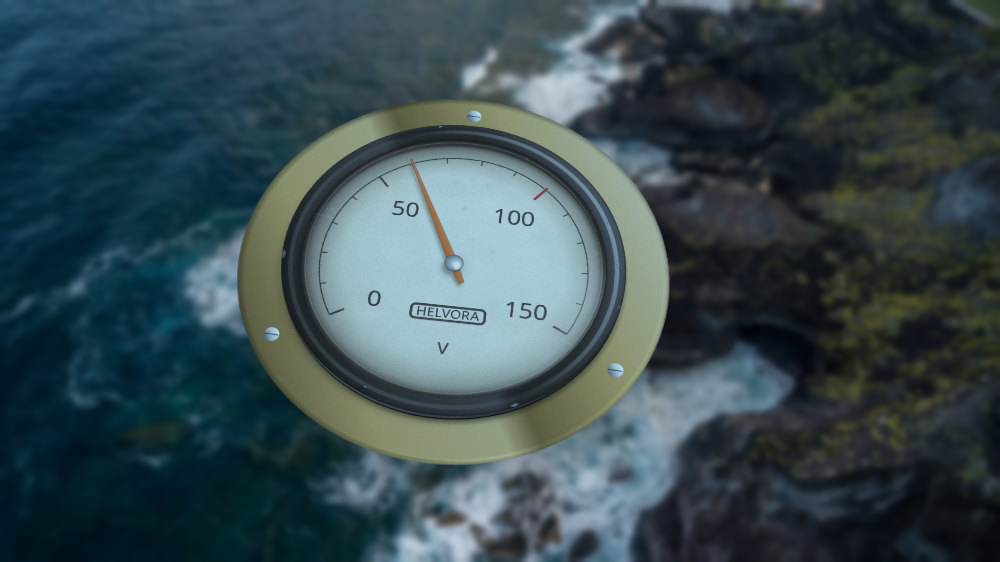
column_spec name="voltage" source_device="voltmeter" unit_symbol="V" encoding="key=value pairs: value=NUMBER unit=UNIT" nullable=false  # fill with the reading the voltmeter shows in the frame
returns value=60 unit=V
